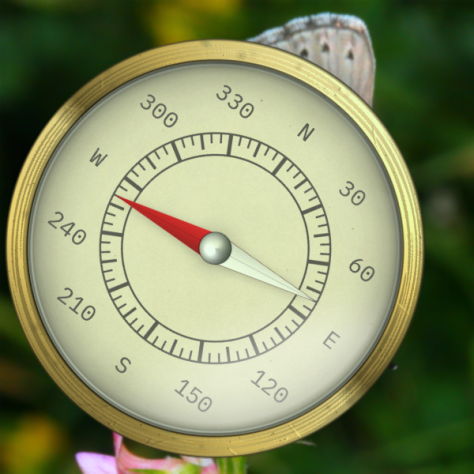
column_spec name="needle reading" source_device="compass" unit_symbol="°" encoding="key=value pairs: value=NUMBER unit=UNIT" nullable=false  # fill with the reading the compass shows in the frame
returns value=260 unit=°
